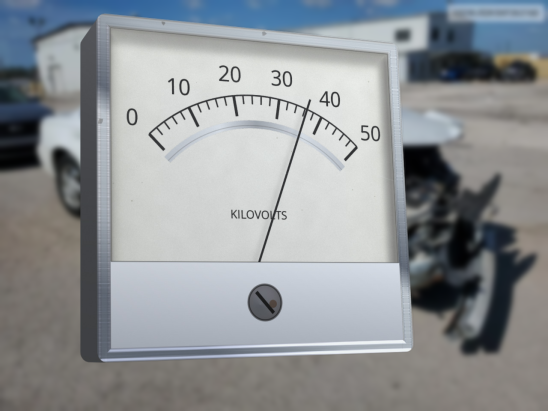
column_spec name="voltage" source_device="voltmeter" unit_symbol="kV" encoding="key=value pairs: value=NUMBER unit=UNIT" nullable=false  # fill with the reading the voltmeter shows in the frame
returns value=36 unit=kV
